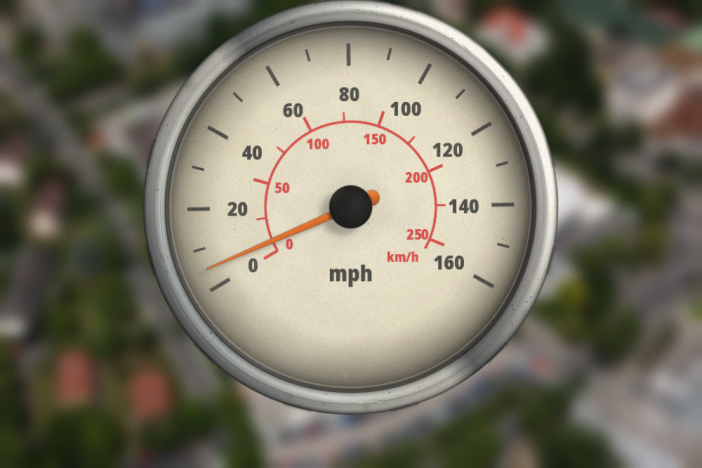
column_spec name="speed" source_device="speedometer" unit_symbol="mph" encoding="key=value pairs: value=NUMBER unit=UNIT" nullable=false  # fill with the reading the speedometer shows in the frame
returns value=5 unit=mph
